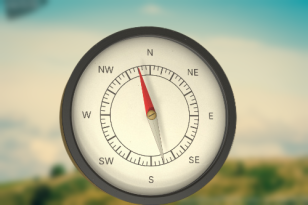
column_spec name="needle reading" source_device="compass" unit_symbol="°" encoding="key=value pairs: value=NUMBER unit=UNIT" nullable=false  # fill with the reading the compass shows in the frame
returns value=345 unit=°
